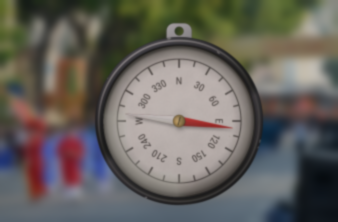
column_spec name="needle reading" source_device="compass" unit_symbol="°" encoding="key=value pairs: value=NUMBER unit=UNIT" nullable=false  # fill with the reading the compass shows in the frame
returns value=97.5 unit=°
